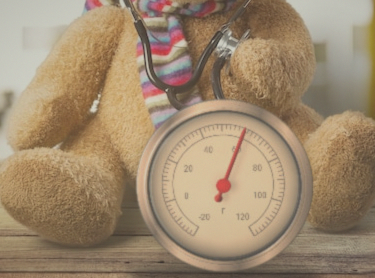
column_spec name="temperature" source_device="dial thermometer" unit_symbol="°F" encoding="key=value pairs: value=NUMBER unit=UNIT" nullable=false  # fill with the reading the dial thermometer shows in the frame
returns value=60 unit=°F
